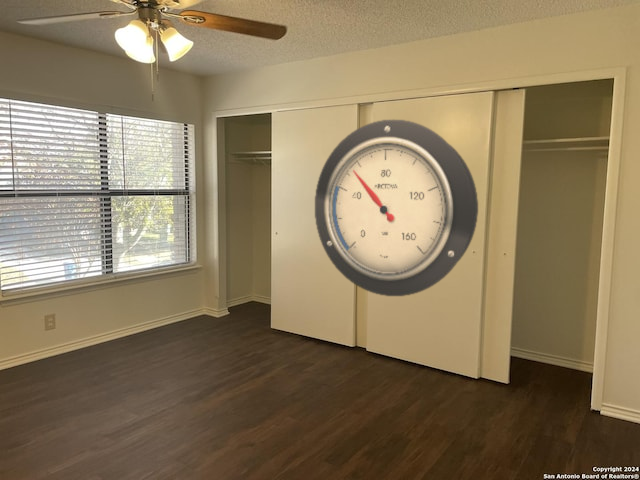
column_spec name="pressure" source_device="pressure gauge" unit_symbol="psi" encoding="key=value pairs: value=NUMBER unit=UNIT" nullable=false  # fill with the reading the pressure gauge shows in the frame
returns value=55 unit=psi
